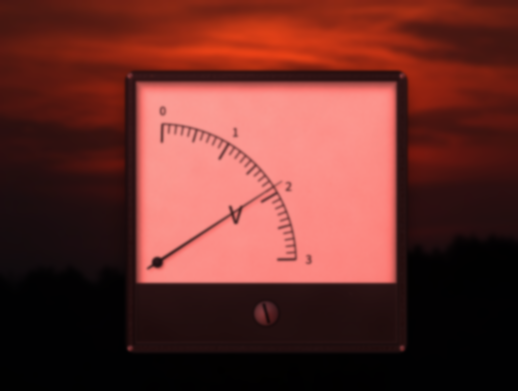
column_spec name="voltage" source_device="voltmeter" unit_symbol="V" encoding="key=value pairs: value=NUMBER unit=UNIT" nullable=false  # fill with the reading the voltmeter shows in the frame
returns value=1.9 unit=V
